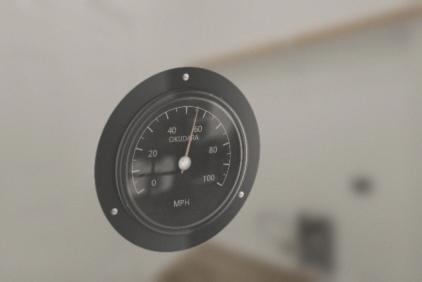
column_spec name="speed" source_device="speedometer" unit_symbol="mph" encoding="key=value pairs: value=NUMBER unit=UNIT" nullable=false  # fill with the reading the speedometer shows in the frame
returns value=55 unit=mph
